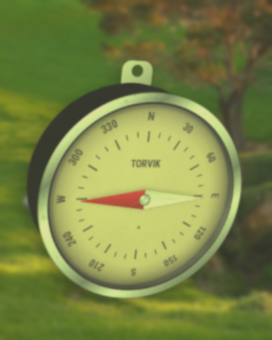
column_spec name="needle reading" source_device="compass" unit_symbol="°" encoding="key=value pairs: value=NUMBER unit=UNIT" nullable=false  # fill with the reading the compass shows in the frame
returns value=270 unit=°
